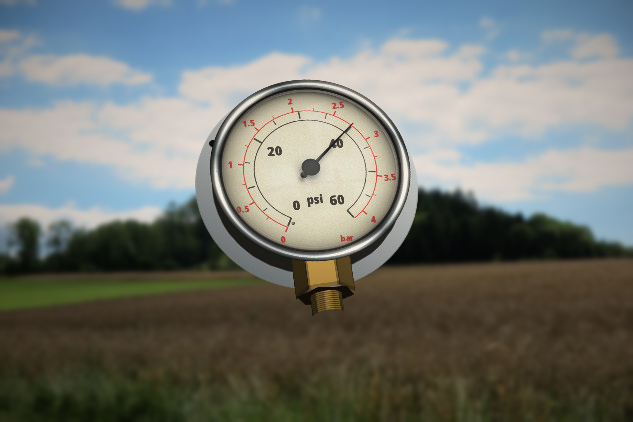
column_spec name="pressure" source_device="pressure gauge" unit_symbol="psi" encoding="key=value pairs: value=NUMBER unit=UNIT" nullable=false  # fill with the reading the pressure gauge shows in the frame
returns value=40 unit=psi
